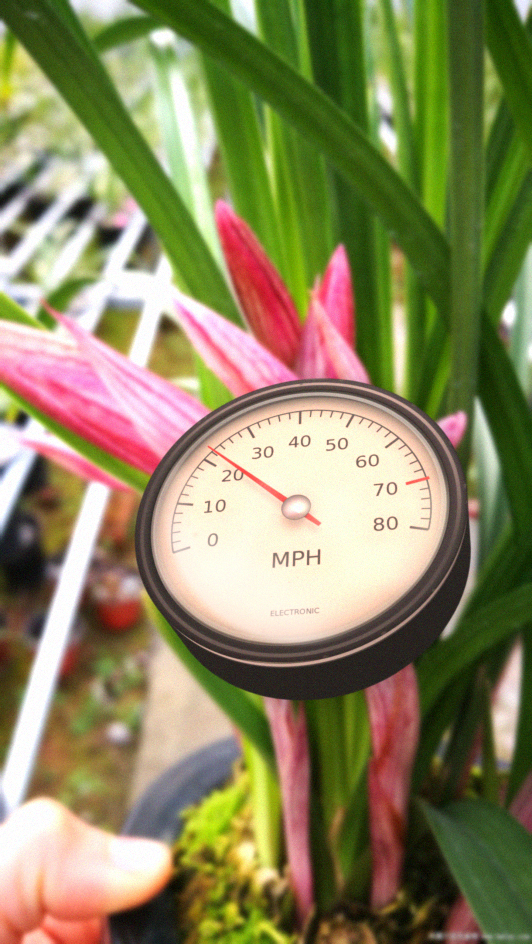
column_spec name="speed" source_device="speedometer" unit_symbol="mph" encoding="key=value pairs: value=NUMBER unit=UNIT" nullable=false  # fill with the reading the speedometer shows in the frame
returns value=22 unit=mph
